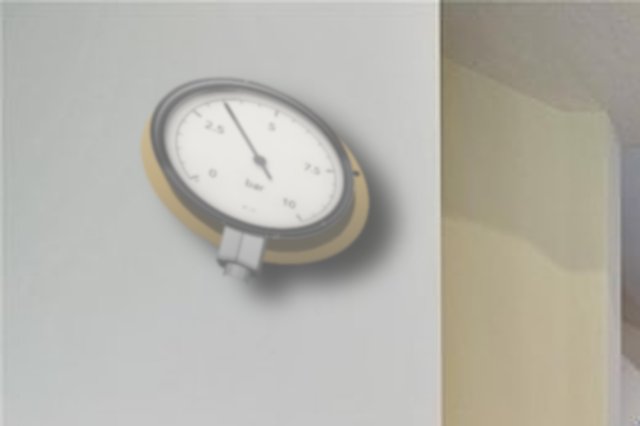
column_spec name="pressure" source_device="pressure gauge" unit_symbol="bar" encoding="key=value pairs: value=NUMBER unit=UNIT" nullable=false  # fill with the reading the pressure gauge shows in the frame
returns value=3.5 unit=bar
